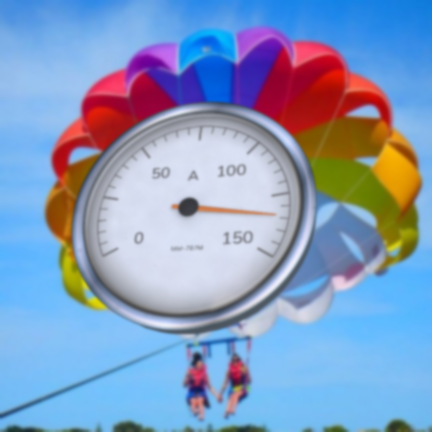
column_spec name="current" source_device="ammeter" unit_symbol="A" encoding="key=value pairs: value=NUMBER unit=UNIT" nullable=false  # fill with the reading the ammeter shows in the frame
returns value=135 unit=A
